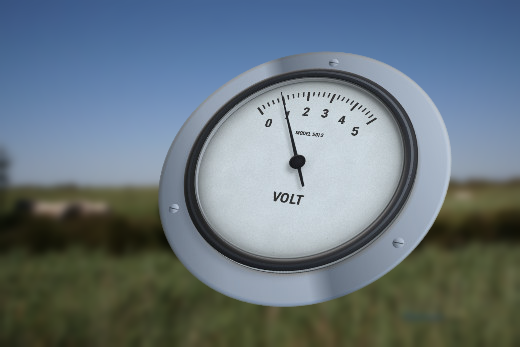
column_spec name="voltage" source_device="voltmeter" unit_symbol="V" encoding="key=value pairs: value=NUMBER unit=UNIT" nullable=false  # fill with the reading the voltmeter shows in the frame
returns value=1 unit=V
